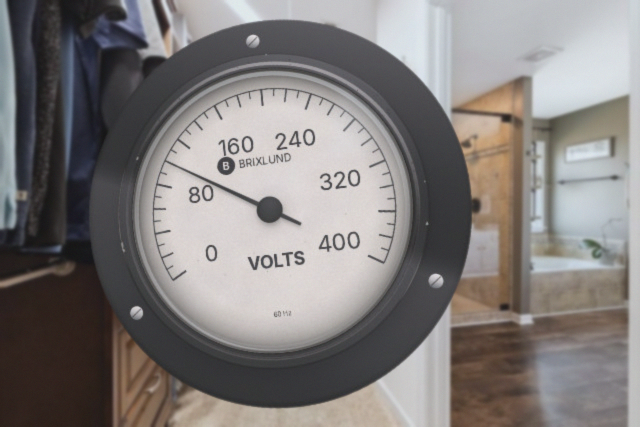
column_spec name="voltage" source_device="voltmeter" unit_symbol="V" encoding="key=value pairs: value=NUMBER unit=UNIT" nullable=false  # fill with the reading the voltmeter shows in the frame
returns value=100 unit=V
